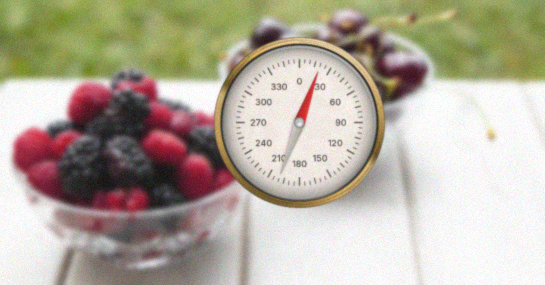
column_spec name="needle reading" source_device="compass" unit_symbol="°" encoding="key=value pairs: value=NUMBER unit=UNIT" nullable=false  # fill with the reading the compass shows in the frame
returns value=20 unit=°
